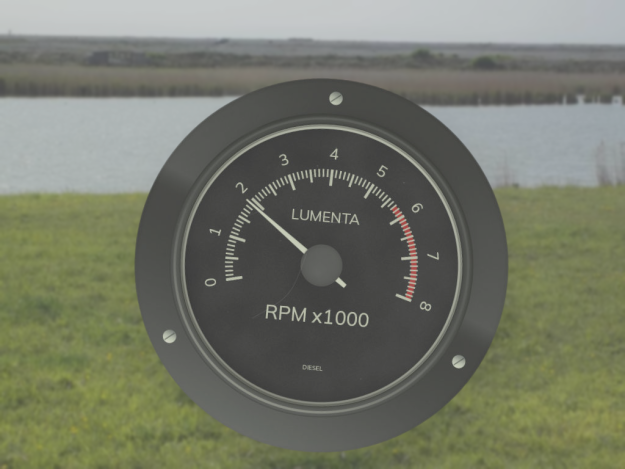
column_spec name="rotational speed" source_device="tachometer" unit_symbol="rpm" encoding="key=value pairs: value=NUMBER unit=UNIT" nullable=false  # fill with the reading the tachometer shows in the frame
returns value=1900 unit=rpm
